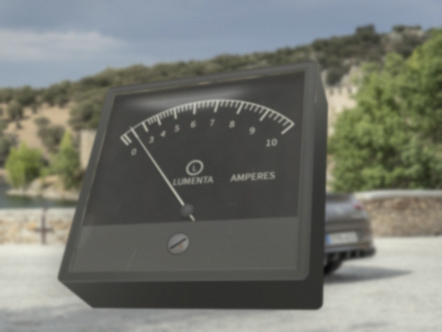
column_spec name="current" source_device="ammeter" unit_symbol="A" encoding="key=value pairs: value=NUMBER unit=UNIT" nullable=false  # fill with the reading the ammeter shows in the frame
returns value=2 unit=A
